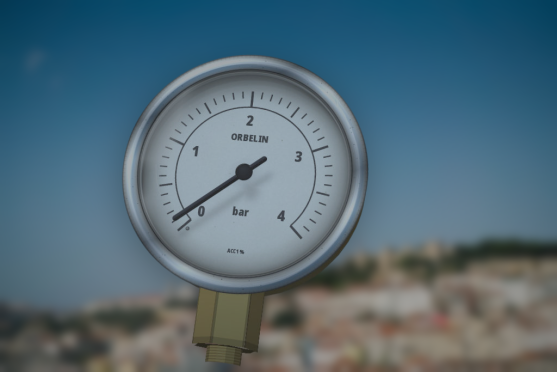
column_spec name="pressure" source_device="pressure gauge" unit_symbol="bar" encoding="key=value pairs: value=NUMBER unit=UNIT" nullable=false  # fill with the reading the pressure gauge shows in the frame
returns value=0.1 unit=bar
